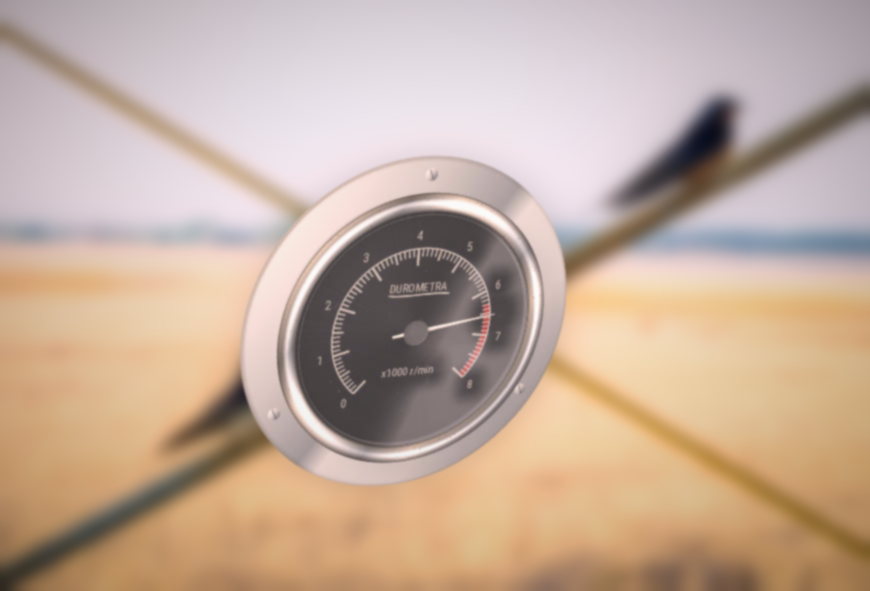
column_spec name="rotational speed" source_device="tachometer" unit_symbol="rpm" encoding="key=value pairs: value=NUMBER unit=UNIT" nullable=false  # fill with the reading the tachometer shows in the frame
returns value=6500 unit=rpm
